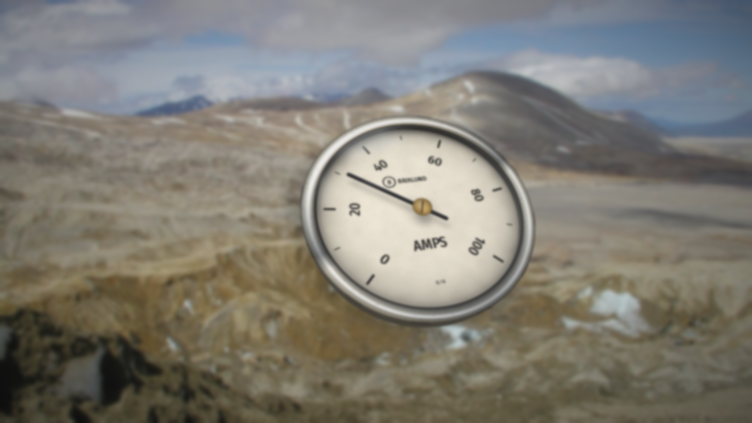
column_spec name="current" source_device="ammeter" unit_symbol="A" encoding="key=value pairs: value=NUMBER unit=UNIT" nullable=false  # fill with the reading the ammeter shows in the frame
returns value=30 unit=A
